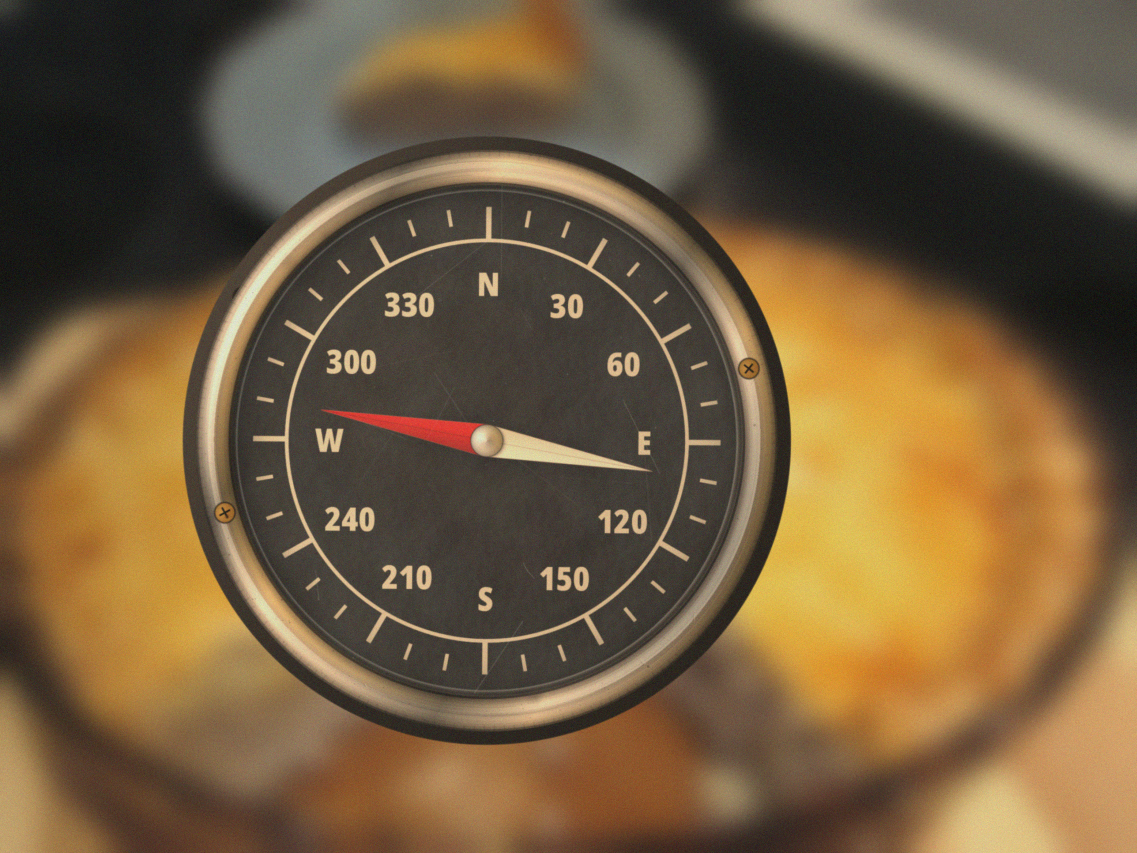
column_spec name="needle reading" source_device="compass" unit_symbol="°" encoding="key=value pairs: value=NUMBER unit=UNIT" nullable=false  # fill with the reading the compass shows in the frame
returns value=280 unit=°
